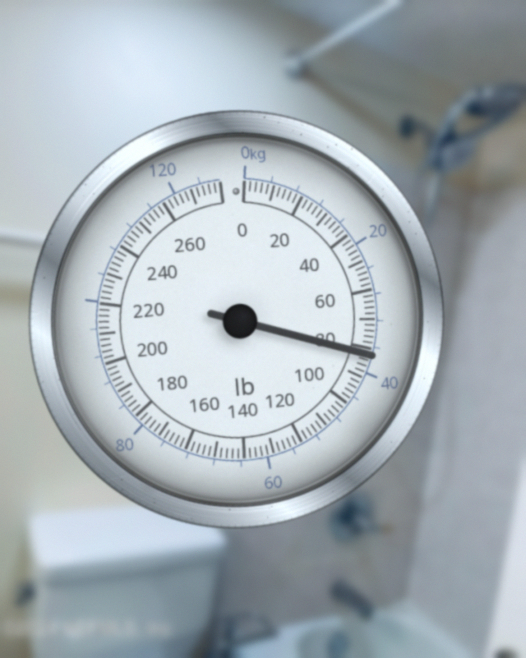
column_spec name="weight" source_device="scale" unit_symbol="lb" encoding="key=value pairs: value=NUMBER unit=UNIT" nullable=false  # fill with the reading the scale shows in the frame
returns value=82 unit=lb
